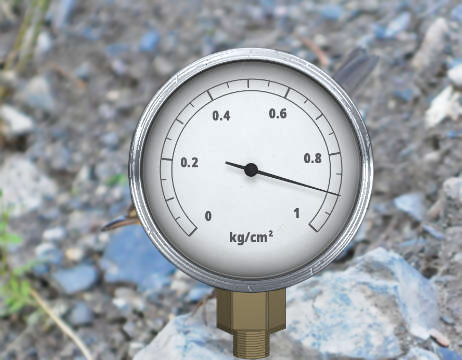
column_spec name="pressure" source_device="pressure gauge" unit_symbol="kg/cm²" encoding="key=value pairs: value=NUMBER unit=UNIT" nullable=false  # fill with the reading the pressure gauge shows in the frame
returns value=0.9 unit=kg/cm²
